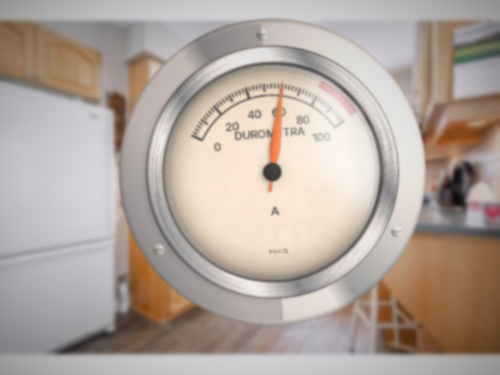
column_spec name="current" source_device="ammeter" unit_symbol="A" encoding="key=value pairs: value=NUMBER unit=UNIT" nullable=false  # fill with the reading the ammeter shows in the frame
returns value=60 unit=A
